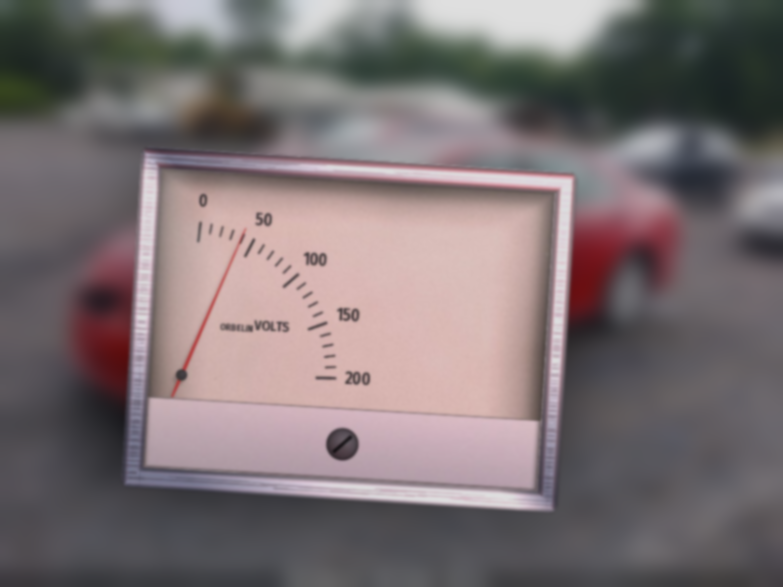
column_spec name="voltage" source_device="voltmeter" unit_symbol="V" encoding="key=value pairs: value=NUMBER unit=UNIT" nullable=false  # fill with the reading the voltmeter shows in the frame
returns value=40 unit=V
